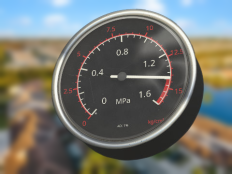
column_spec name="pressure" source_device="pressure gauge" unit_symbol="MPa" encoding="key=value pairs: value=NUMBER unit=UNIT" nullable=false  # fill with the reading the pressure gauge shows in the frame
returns value=1.4 unit=MPa
